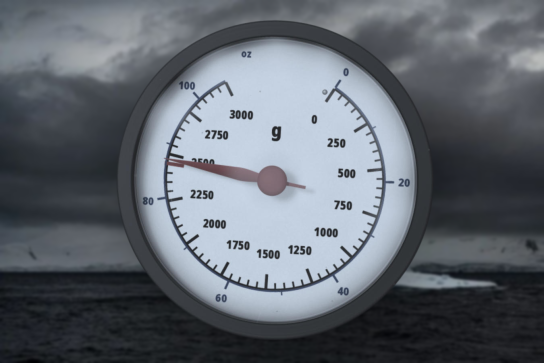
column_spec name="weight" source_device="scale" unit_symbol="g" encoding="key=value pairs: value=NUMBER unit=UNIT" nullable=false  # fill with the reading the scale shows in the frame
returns value=2475 unit=g
